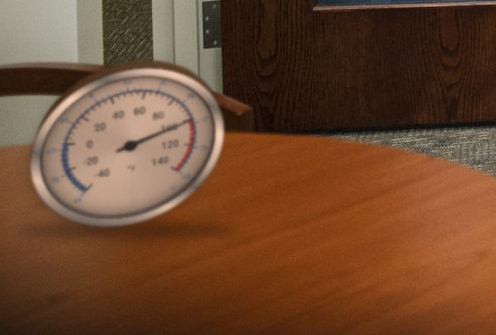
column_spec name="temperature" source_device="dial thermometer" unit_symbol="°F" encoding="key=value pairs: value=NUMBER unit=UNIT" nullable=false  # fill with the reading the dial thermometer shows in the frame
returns value=100 unit=°F
